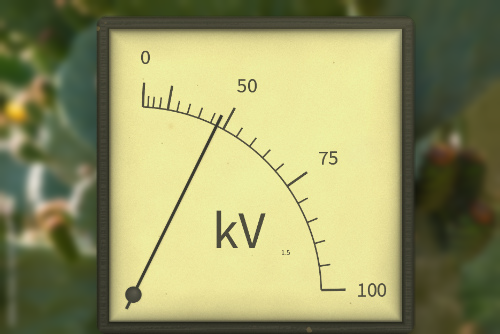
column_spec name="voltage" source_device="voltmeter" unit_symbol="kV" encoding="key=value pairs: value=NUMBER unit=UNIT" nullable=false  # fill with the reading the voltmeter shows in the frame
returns value=47.5 unit=kV
